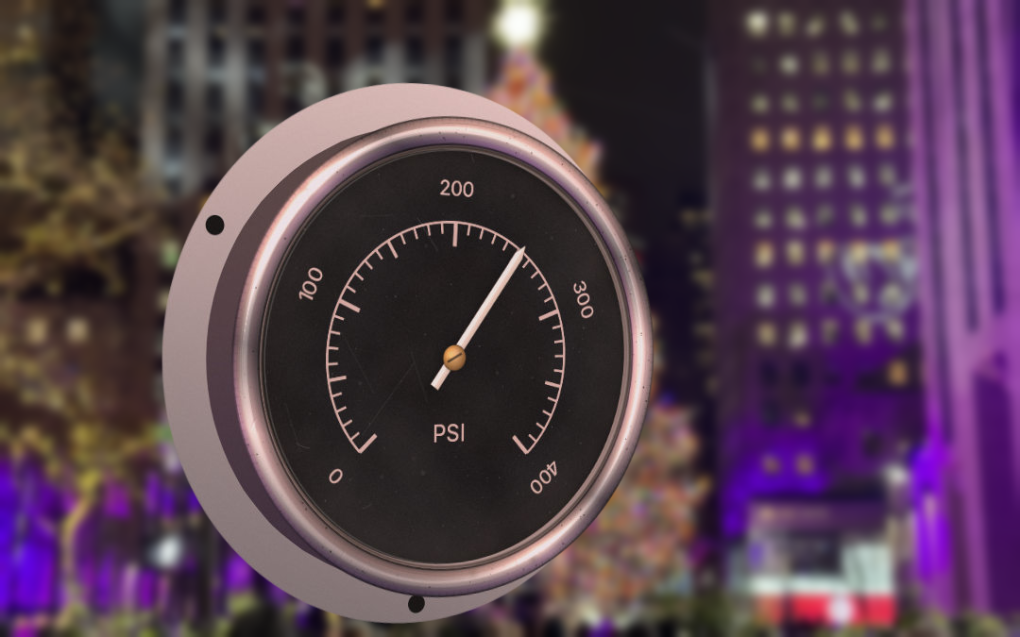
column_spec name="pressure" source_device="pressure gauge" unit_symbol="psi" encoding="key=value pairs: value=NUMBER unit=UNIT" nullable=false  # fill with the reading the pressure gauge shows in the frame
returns value=250 unit=psi
